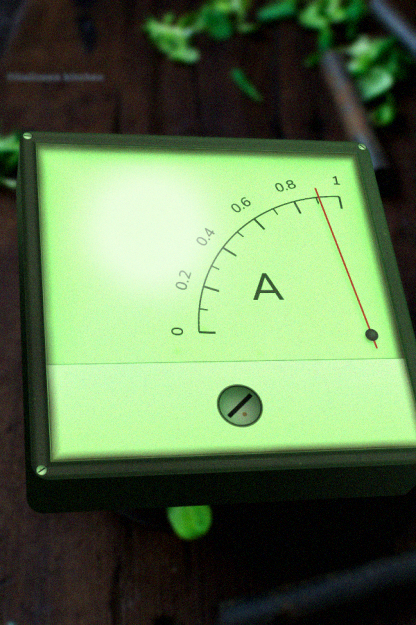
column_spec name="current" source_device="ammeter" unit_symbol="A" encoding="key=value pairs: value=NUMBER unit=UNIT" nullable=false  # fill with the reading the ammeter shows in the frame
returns value=0.9 unit=A
